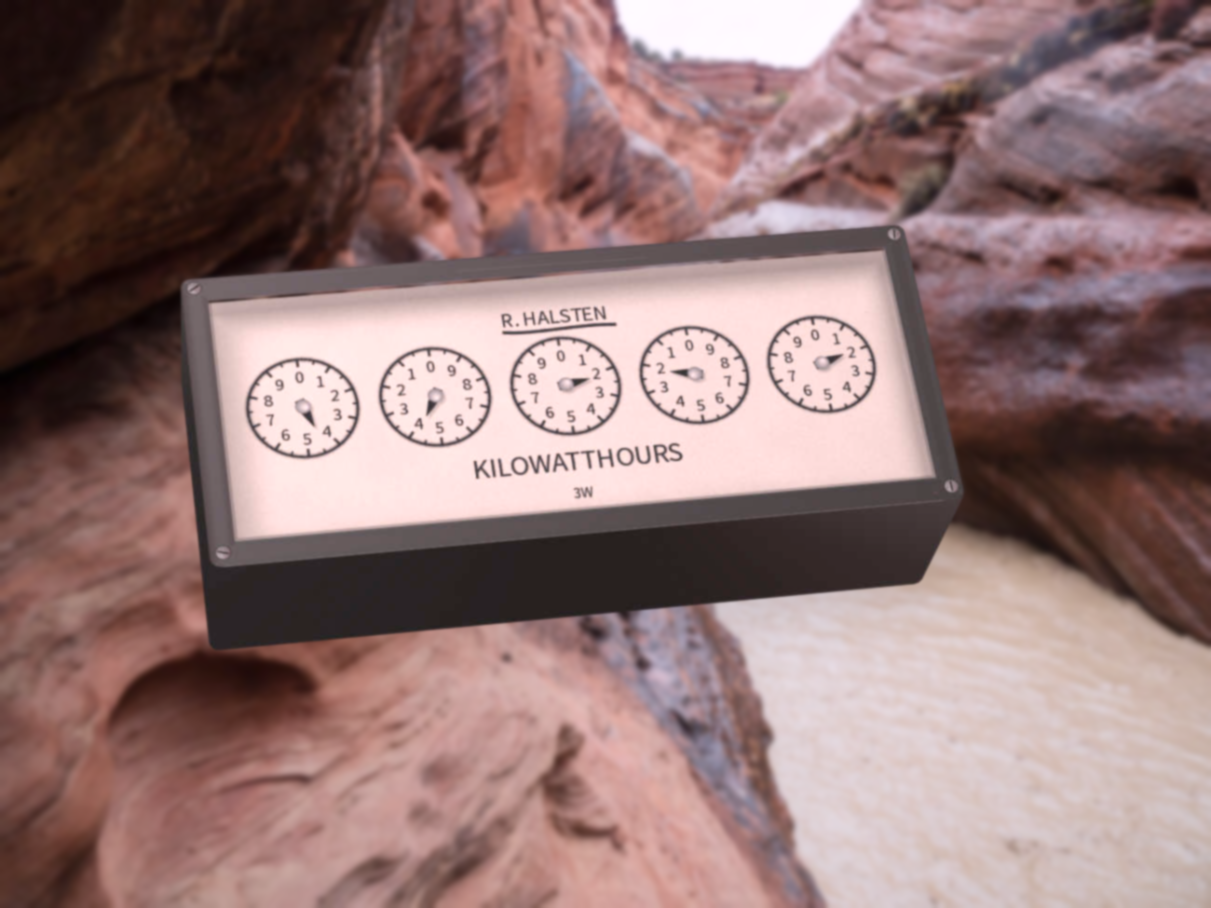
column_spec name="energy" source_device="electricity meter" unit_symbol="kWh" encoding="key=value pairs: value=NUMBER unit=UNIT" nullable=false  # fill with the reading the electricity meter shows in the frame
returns value=44222 unit=kWh
